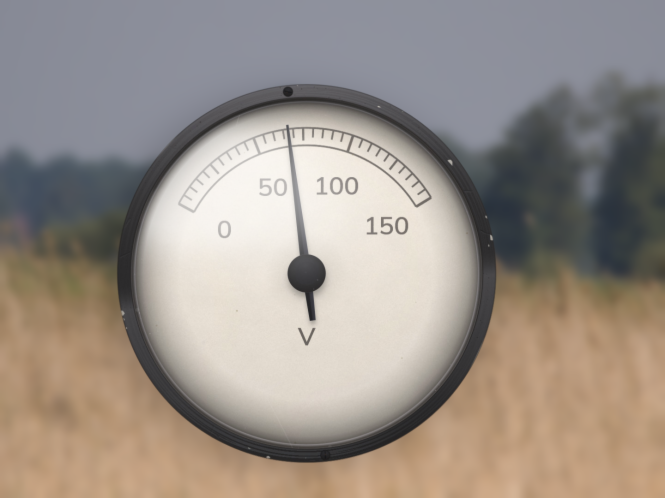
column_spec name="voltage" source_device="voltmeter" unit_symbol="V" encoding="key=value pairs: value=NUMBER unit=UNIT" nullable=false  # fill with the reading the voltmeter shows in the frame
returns value=67.5 unit=V
